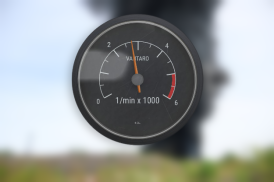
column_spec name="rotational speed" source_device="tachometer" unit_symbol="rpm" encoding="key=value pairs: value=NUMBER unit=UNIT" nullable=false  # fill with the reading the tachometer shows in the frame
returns value=2750 unit=rpm
